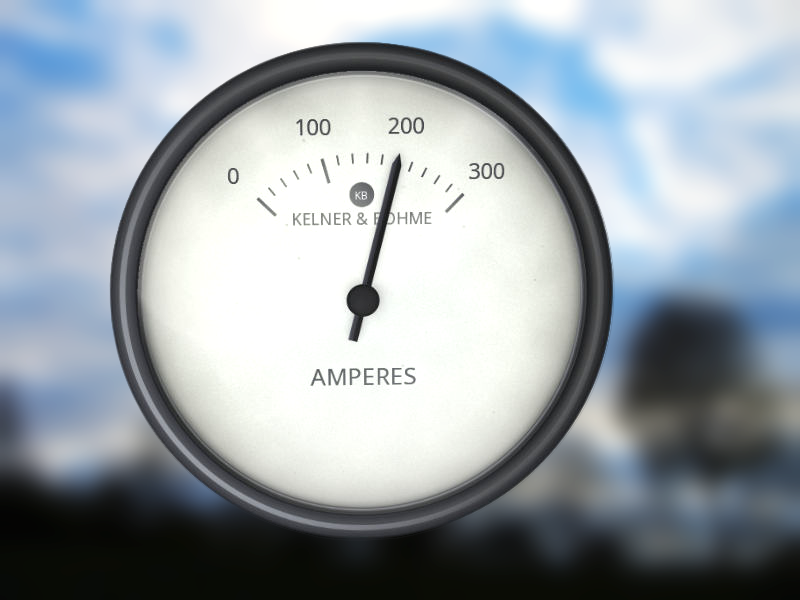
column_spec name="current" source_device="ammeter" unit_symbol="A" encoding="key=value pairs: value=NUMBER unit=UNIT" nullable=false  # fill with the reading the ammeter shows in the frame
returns value=200 unit=A
